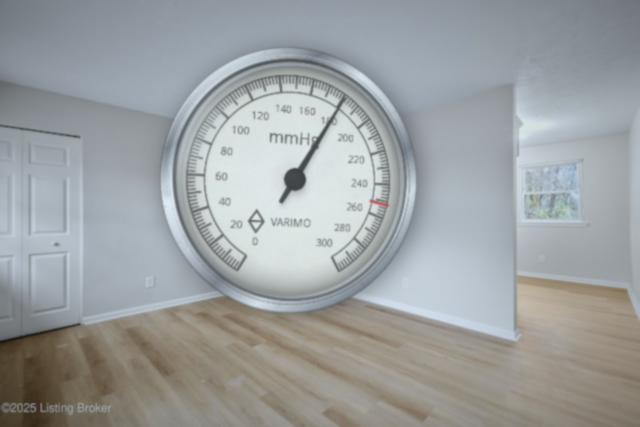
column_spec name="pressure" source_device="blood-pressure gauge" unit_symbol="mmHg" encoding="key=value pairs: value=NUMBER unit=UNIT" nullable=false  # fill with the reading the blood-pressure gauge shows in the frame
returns value=180 unit=mmHg
